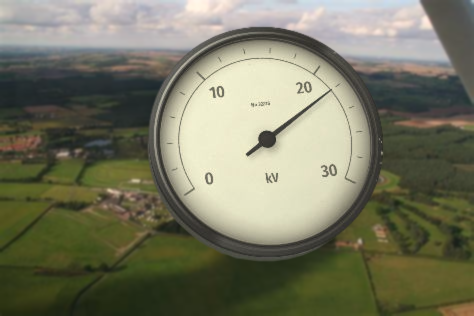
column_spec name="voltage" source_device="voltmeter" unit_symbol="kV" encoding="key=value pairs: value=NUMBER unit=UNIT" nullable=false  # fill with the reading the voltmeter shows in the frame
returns value=22 unit=kV
